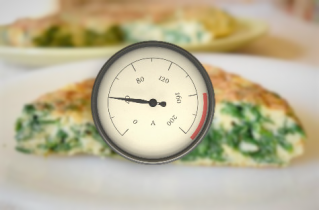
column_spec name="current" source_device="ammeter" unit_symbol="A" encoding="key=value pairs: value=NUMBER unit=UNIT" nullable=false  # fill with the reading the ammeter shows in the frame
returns value=40 unit=A
